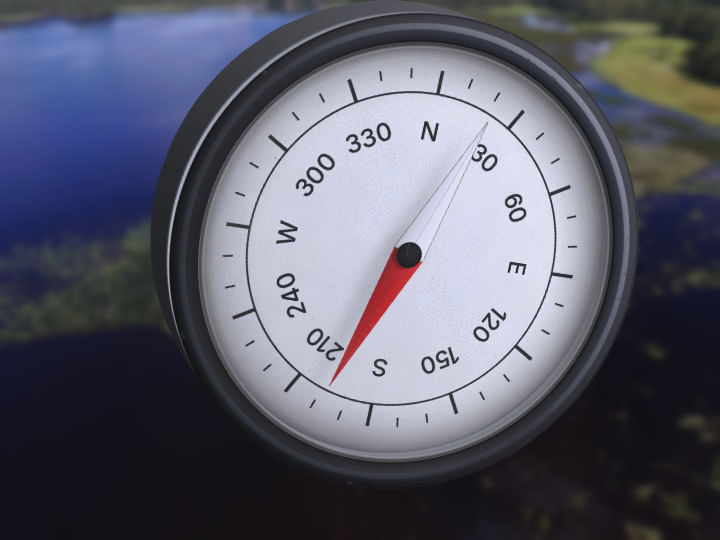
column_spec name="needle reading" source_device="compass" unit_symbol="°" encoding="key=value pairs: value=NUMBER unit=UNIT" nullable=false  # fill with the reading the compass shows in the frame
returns value=200 unit=°
